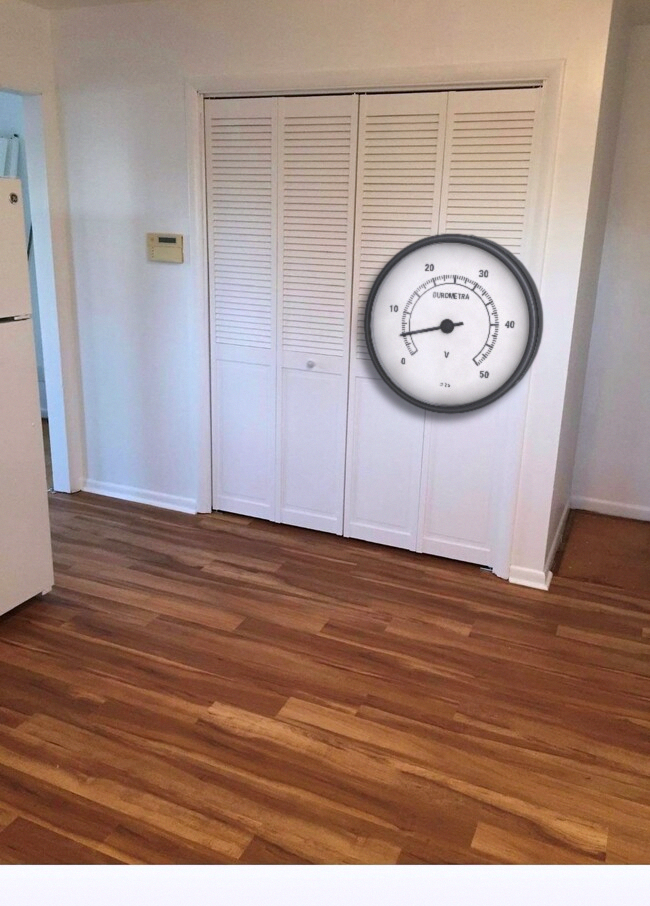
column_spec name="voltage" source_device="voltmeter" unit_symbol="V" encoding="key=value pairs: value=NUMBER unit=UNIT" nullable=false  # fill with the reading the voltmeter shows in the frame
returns value=5 unit=V
